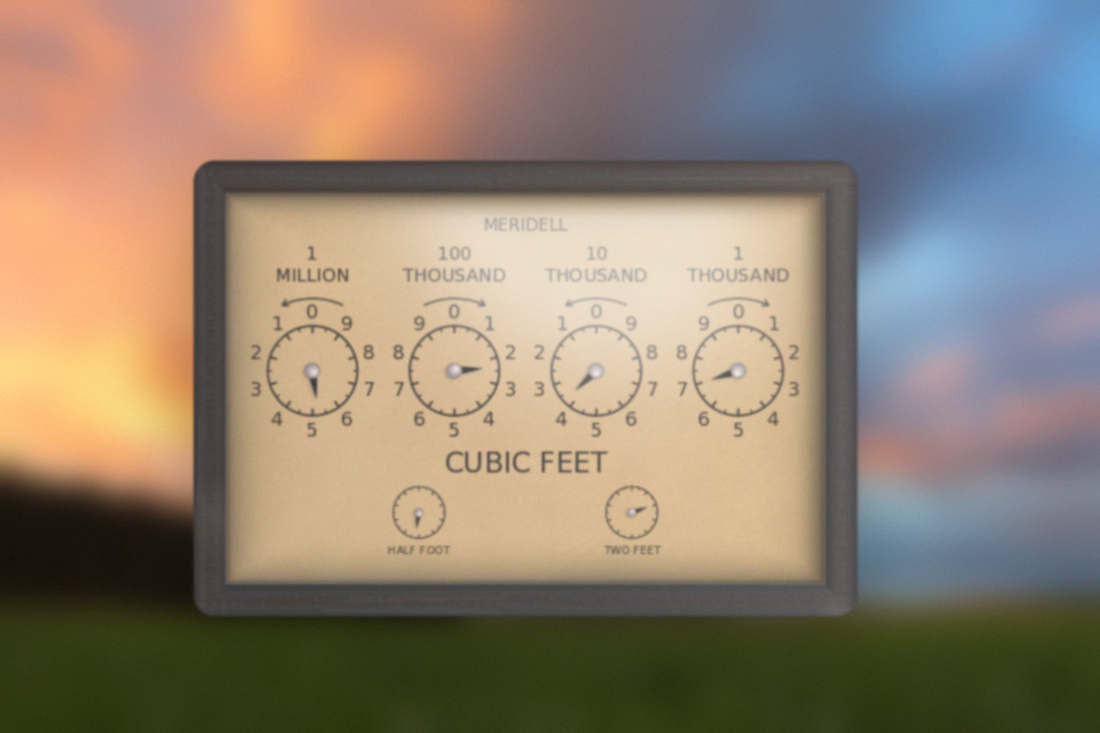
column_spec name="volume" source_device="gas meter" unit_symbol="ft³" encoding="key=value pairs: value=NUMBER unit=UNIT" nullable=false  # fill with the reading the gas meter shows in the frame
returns value=523700 unit=ft³
